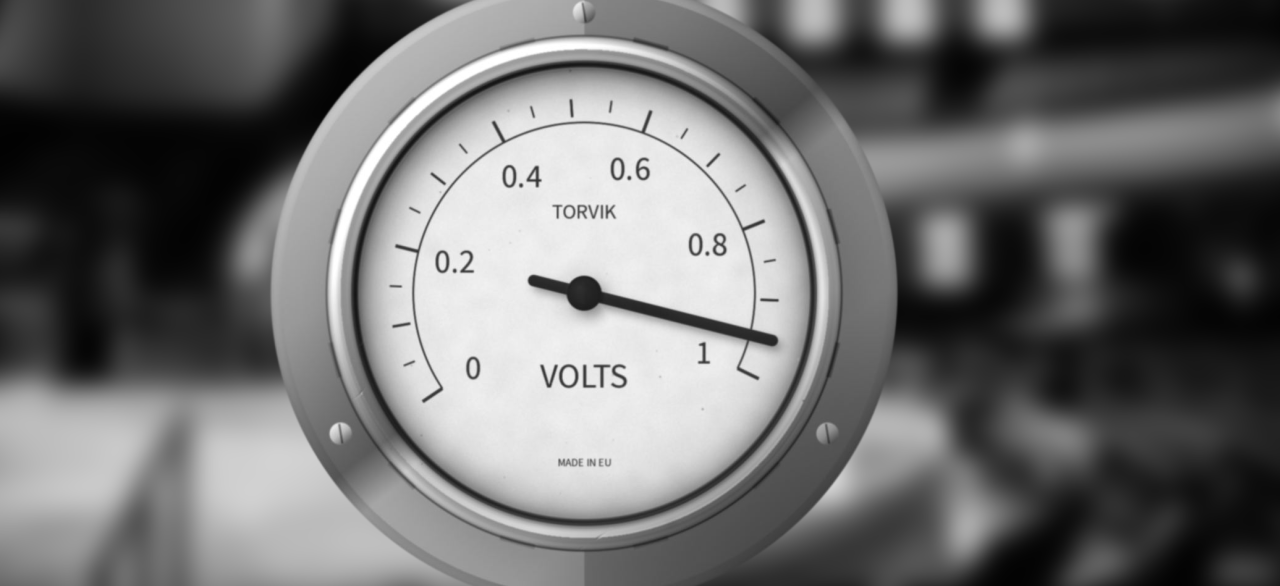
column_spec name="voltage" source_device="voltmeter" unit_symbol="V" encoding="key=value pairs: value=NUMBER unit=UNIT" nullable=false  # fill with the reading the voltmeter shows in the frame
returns value=0.95 unit=V
